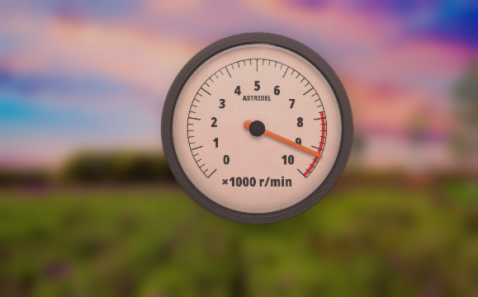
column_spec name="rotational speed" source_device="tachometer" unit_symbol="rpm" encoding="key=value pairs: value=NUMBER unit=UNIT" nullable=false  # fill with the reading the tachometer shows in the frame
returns value=9200 unit=rpm
